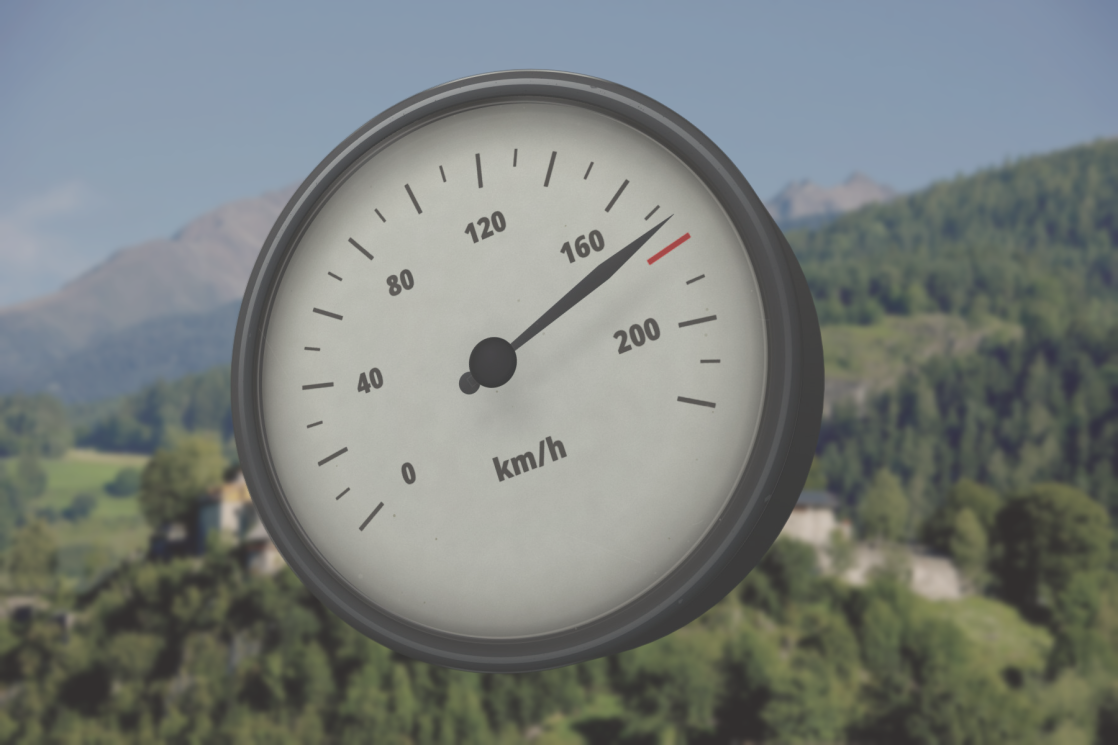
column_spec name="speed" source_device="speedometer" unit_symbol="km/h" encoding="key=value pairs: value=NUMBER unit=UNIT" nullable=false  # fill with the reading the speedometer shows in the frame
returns value=175 unit=km/h
